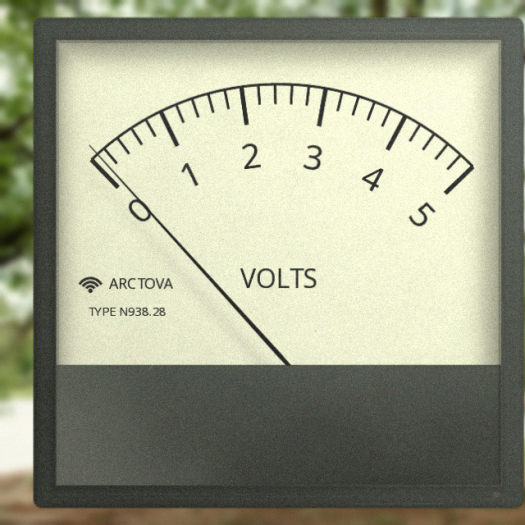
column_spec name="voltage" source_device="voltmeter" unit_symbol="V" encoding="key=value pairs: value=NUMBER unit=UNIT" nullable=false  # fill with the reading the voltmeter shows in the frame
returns value=0.1 unit=V
